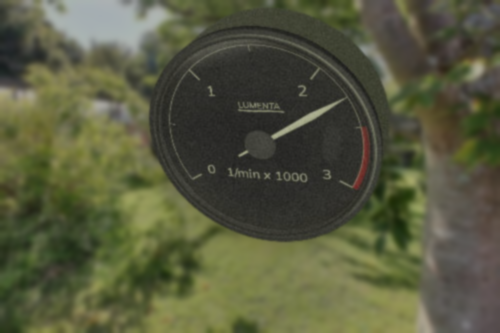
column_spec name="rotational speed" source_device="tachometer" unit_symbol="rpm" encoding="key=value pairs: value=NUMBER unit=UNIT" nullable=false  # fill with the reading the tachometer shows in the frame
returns value=2250 unit=rpm
